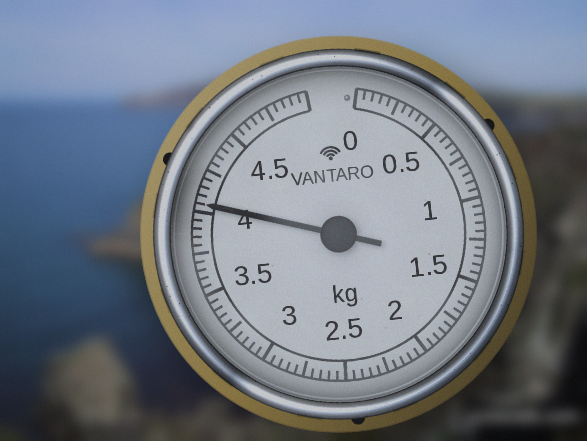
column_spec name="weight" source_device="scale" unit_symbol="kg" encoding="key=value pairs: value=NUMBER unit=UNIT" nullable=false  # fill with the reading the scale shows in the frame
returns value=4.05 unit=kg
